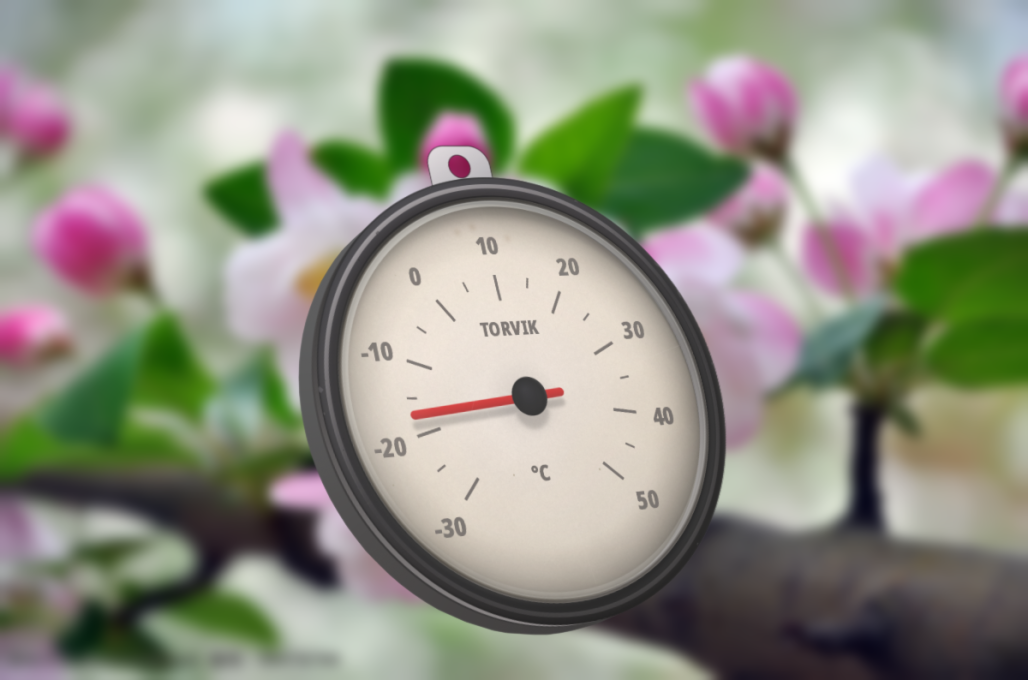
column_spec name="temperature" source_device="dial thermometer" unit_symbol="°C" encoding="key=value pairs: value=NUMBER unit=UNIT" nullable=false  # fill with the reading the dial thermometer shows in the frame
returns value=-17.5 unit=°C
